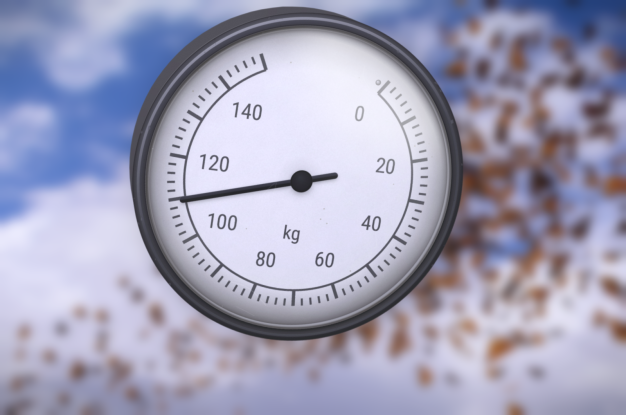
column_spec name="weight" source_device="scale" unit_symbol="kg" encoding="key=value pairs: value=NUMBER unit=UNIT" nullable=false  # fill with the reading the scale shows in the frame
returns value=110 unit=kg
